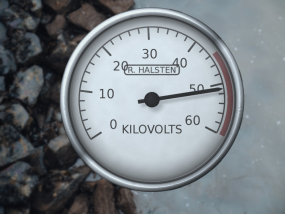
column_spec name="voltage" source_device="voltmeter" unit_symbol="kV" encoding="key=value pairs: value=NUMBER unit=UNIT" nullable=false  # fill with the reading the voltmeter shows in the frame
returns value=51 unit=kV
